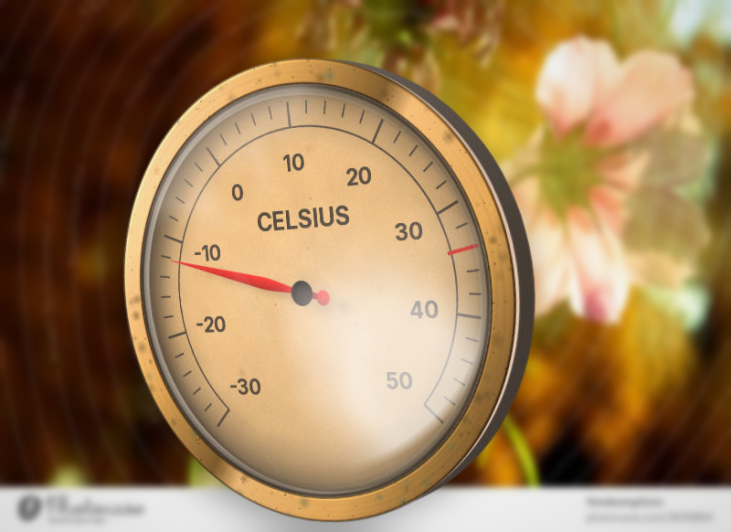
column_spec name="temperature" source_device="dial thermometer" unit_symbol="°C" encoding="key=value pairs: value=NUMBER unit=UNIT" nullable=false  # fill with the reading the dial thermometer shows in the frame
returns value=-12 unit=°C
